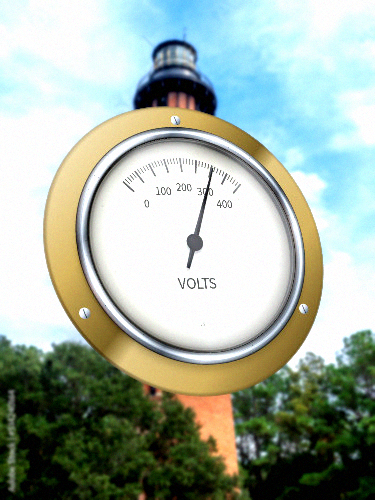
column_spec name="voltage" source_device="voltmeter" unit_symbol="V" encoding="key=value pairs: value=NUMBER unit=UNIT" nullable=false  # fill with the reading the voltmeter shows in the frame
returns value=300 unit=V
